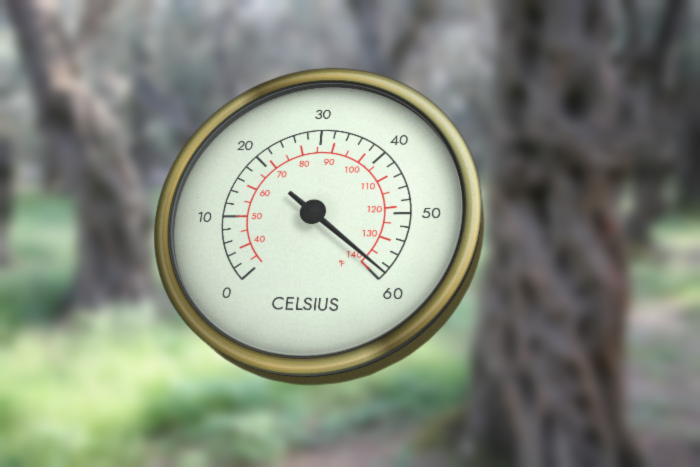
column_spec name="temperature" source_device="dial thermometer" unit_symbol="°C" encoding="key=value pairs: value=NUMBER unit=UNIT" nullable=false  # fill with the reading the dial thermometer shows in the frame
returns value=59 unit=°C
